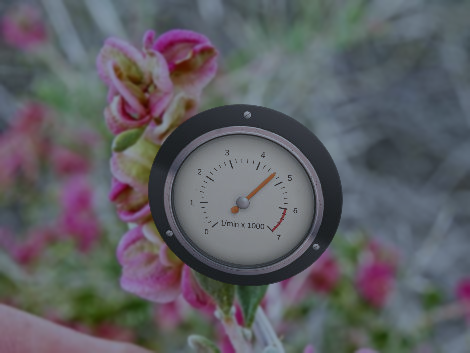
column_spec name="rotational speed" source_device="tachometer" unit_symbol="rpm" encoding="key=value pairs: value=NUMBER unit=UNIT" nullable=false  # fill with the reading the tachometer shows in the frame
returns value=4600 unit=rpm
